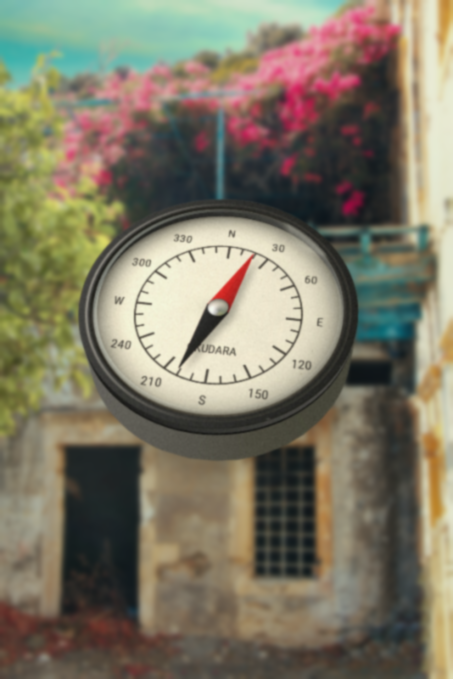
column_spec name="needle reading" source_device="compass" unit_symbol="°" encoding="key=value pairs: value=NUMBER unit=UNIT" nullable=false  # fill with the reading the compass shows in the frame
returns value=20 unit=°
